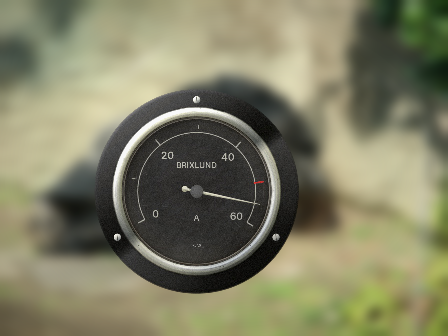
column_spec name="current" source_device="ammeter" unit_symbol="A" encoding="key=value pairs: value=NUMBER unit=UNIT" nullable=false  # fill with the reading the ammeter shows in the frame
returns value=55 unit=A
